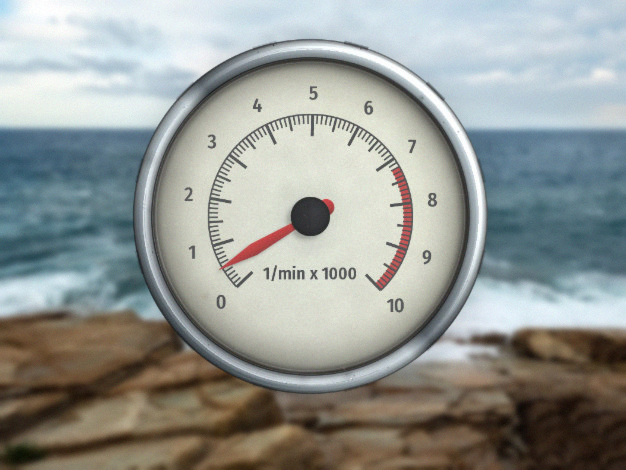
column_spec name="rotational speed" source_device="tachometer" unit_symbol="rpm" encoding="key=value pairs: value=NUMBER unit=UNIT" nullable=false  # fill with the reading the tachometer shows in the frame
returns value=500 unit=rpm
